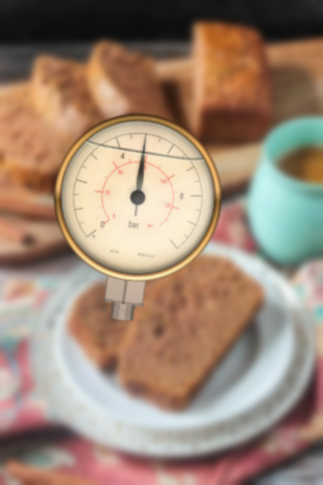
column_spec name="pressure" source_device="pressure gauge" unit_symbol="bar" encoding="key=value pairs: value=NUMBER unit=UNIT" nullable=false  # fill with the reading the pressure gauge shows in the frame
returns value=5 unit=bar
